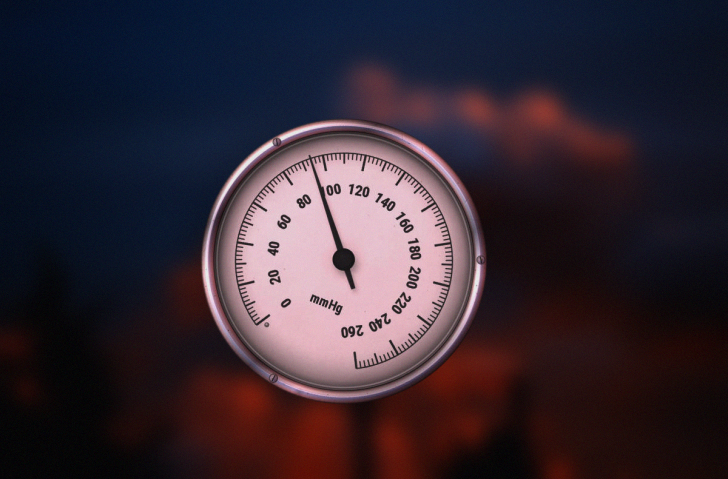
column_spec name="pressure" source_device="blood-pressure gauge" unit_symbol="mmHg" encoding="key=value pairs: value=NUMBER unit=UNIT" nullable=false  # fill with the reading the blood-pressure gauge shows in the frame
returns value=94 unit=mmHg
